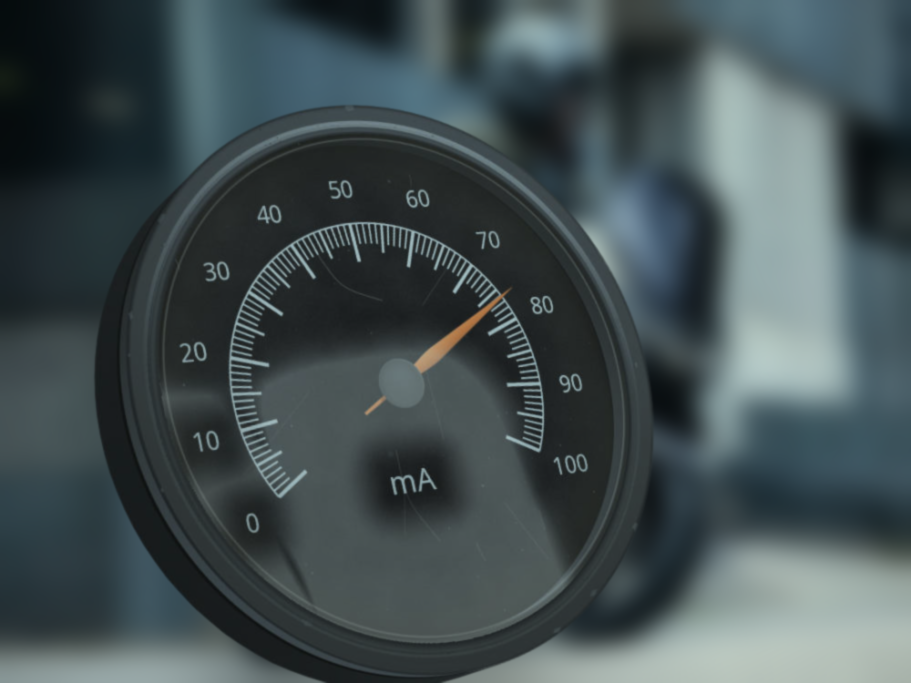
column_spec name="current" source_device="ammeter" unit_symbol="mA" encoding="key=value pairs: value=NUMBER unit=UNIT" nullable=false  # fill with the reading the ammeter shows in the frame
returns value=76 unit=mA
